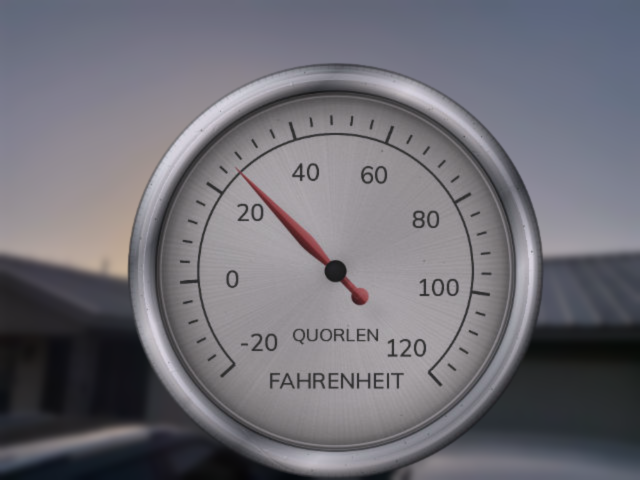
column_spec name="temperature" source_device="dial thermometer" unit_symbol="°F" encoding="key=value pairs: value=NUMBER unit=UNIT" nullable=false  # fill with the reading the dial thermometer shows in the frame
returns value=26 unit=°F
